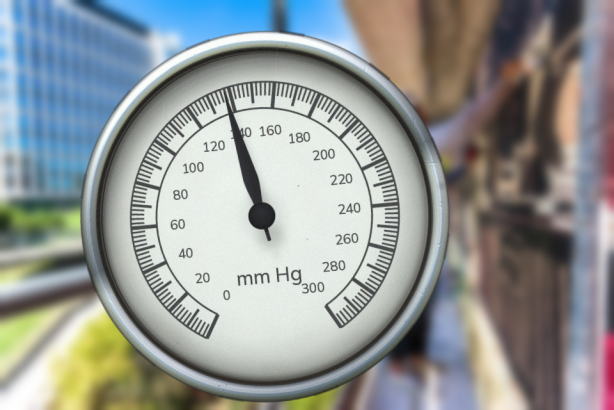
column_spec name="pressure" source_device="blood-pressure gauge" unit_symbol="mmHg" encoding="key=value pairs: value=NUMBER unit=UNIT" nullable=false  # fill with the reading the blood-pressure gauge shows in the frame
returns value=138 unit=mmHg
